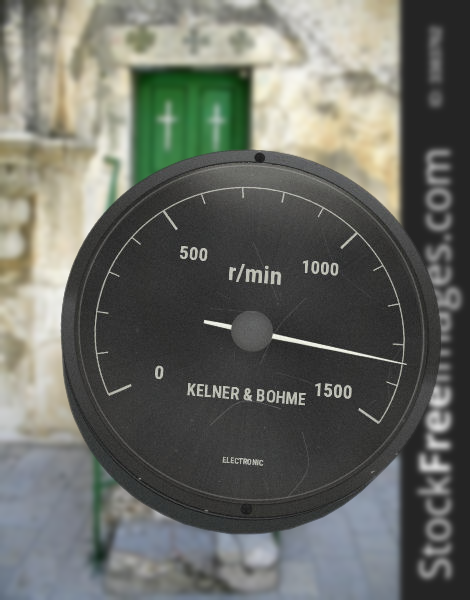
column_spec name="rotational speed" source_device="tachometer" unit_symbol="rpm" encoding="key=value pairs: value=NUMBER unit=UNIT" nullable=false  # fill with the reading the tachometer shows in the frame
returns value=1350 unit=rpm
